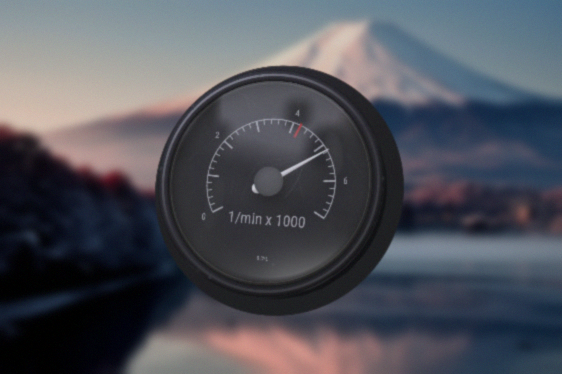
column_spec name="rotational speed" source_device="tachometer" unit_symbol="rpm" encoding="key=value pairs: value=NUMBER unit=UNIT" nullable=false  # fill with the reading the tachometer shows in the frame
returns value=5200 unit=rpm
